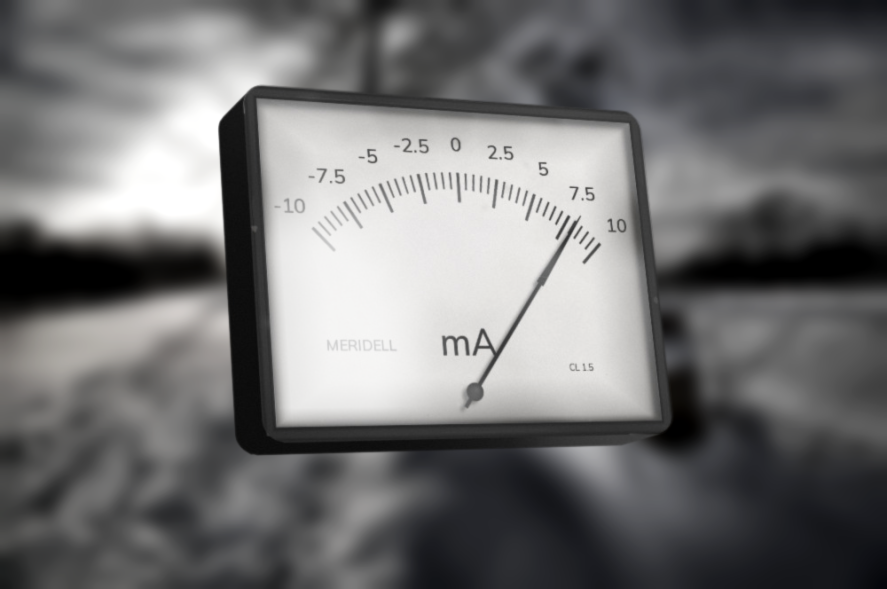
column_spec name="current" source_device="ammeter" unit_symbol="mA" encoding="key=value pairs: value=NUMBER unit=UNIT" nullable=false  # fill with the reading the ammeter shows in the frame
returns value=8 unit=mA
